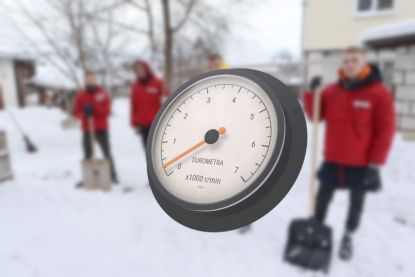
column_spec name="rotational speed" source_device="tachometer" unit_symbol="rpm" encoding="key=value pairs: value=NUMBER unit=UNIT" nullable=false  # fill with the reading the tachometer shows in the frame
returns value=250 unit=rpm
